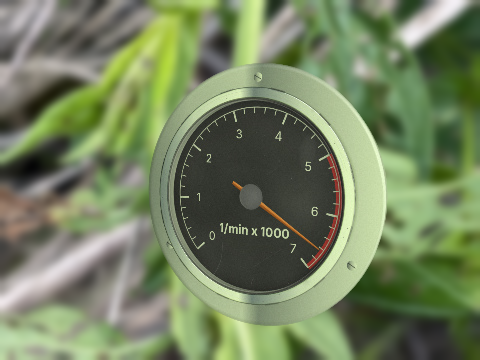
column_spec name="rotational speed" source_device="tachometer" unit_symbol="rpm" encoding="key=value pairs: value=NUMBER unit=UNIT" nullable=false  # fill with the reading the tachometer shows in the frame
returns value=6600 unit=rpm
